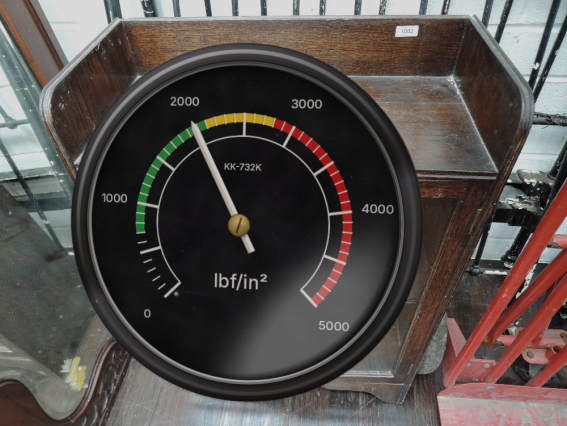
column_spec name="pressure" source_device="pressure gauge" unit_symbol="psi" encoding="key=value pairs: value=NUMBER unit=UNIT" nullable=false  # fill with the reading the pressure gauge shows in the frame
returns value=2000 unit=psi
